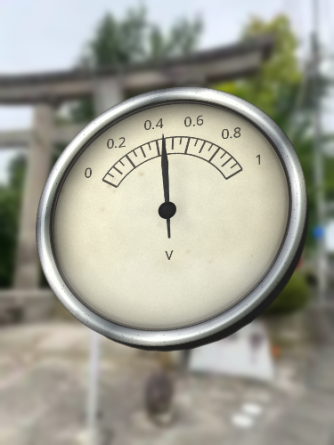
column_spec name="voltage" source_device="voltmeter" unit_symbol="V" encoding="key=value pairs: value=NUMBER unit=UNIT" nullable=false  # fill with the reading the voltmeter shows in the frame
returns value=0.45 unit=V
